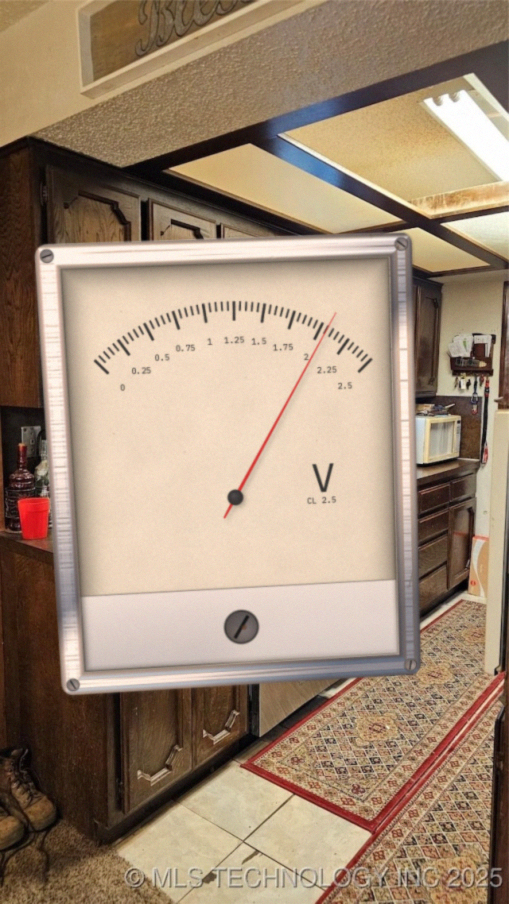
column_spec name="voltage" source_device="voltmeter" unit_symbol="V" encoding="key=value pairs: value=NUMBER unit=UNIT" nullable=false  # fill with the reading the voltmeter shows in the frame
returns value=2.05 unit=V
